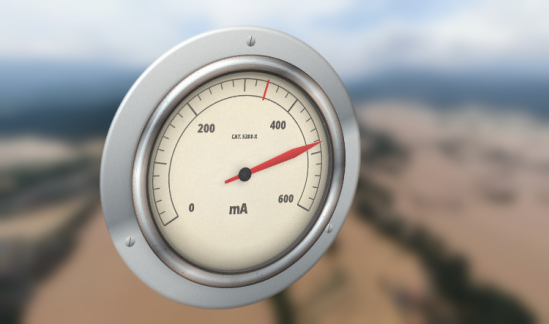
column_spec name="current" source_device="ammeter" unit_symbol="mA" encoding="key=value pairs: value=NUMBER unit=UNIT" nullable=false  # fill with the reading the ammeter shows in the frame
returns value=480 unit=mA
